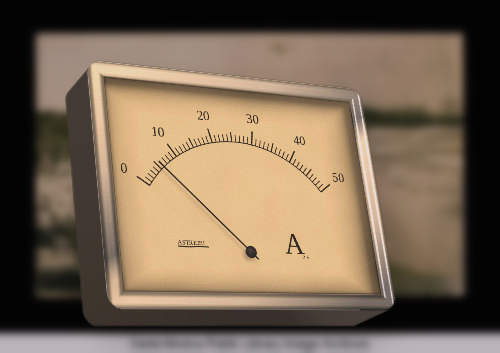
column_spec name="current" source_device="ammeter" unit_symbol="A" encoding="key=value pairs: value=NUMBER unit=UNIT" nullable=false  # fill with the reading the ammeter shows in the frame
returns value=5 unit=A
